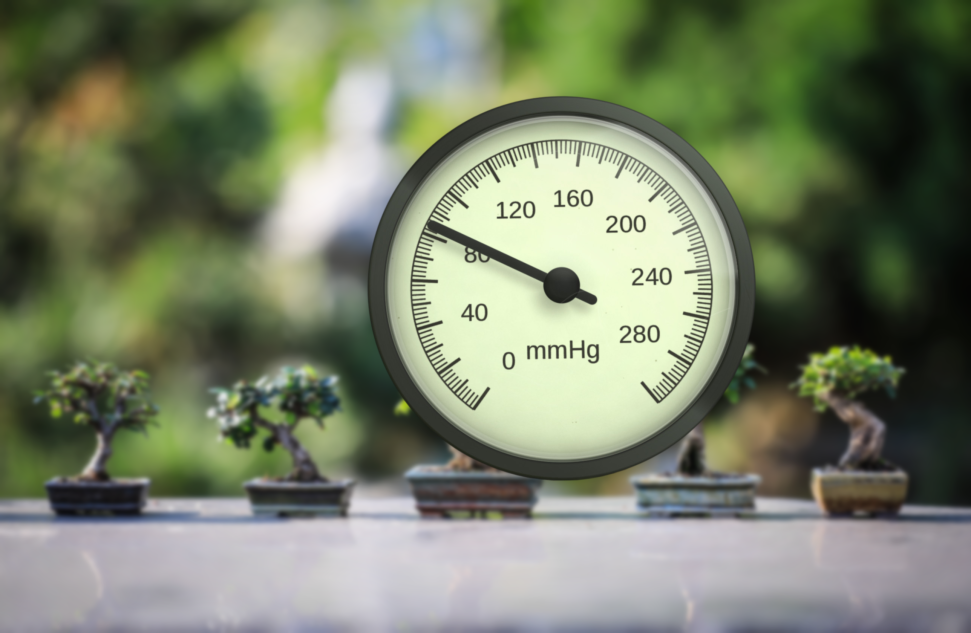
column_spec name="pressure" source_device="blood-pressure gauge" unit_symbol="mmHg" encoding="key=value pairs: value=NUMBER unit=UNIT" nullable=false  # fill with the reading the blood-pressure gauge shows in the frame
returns value=84 unit=mmHg
